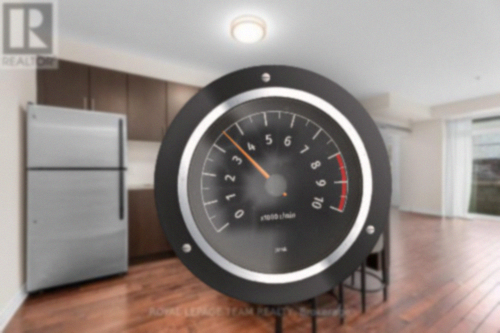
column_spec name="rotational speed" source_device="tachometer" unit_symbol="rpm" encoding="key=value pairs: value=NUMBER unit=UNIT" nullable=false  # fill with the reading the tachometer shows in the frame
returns value=3500 unit=rpm
